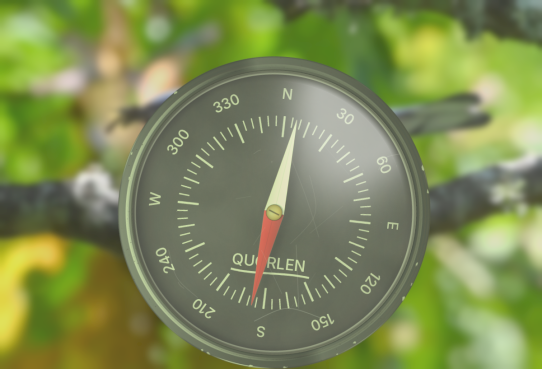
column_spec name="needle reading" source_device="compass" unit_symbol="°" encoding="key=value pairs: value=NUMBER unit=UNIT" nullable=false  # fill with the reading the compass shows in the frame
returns value=187.5 unit=°
